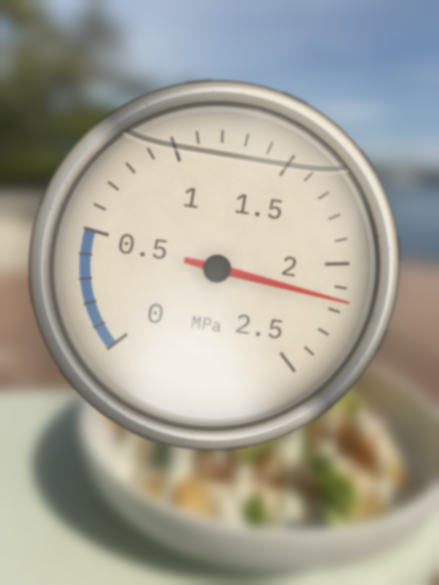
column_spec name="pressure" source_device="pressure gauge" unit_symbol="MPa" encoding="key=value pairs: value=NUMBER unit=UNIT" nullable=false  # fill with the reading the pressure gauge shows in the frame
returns value=2.15 unit=MPa
